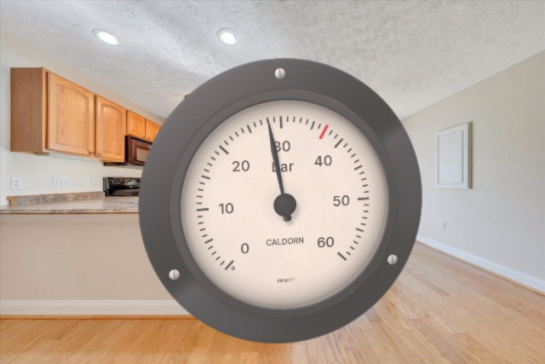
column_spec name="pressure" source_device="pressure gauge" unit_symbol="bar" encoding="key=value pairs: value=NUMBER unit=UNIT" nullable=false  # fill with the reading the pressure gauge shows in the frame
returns value=28 unit=bar
